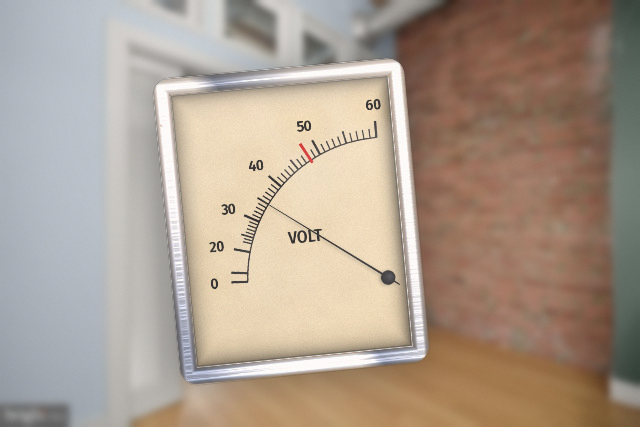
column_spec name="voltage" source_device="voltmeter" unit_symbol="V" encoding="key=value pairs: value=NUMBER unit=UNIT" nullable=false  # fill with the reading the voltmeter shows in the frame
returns value=35 unit=V
